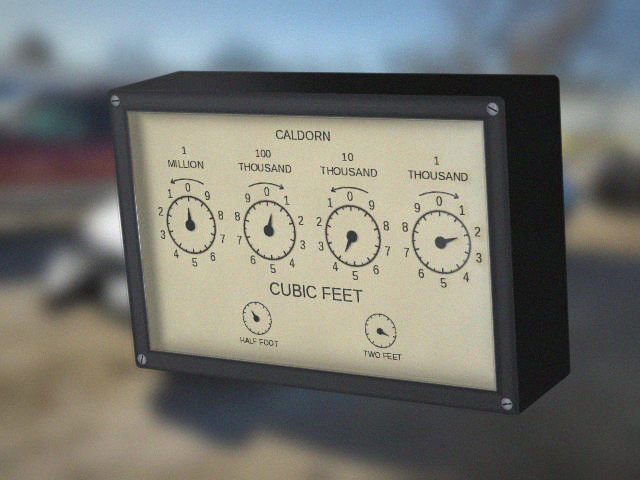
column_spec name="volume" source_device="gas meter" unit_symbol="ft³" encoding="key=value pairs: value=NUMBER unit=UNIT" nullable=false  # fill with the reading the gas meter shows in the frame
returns value=4200 unit=ft³
